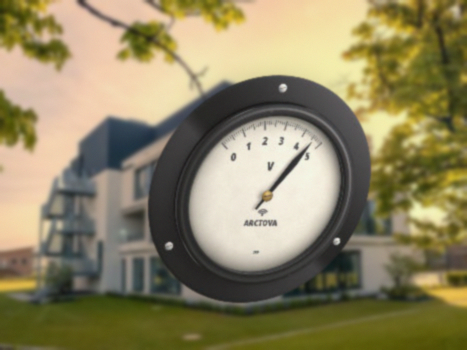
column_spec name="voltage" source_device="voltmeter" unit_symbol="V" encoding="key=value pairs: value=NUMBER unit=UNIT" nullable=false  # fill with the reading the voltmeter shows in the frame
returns value=4.5 unit=V
